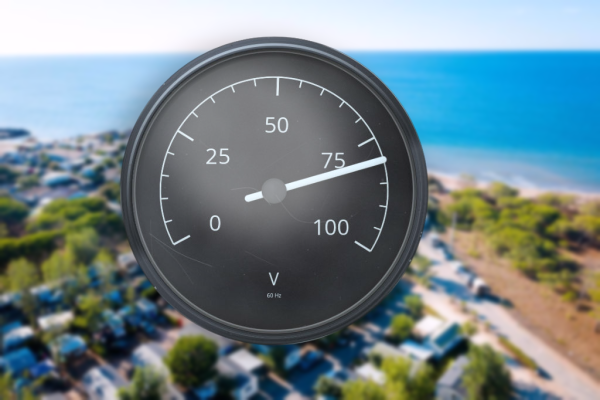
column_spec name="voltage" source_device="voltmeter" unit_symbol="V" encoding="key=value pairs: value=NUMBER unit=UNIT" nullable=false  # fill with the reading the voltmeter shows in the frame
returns value=80 unit=V
